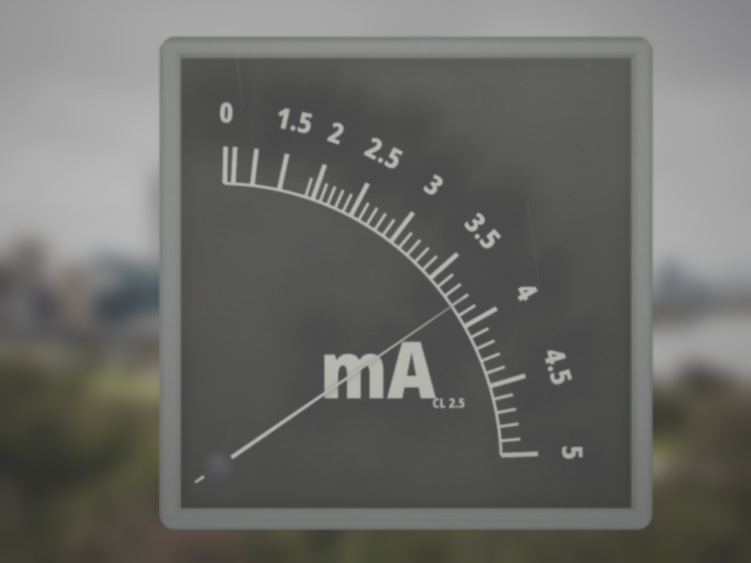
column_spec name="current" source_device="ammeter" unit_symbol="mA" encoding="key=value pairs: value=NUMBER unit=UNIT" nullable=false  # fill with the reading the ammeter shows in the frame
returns value=3.8 unit=mA
